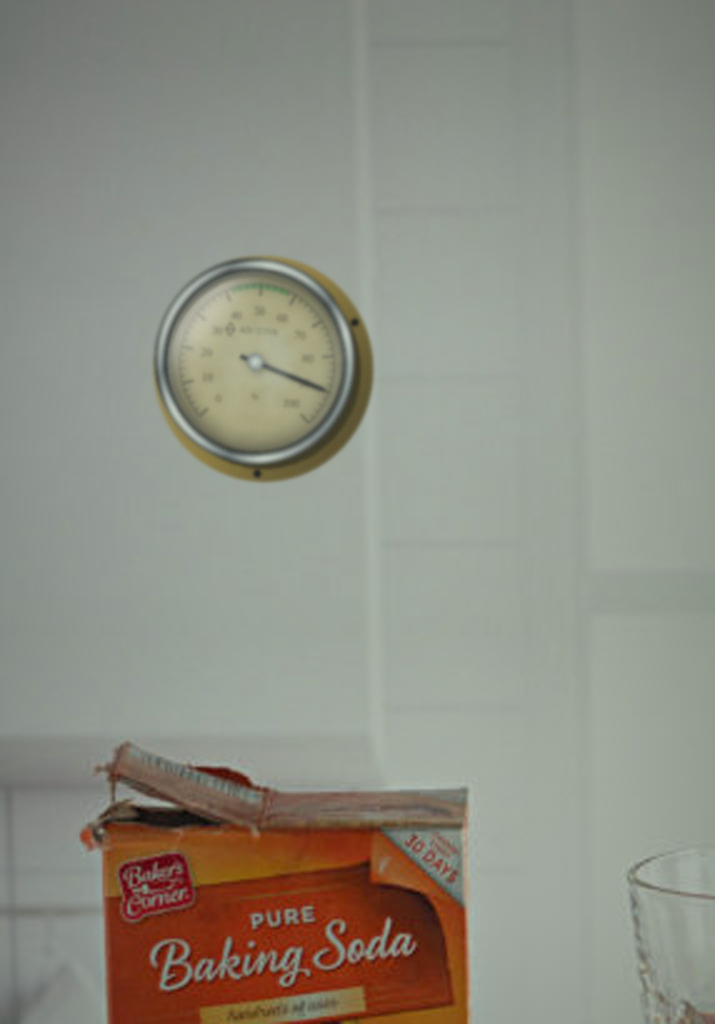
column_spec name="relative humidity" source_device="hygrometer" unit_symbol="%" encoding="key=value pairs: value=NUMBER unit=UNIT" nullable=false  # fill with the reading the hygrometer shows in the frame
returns value=90 unit=%
